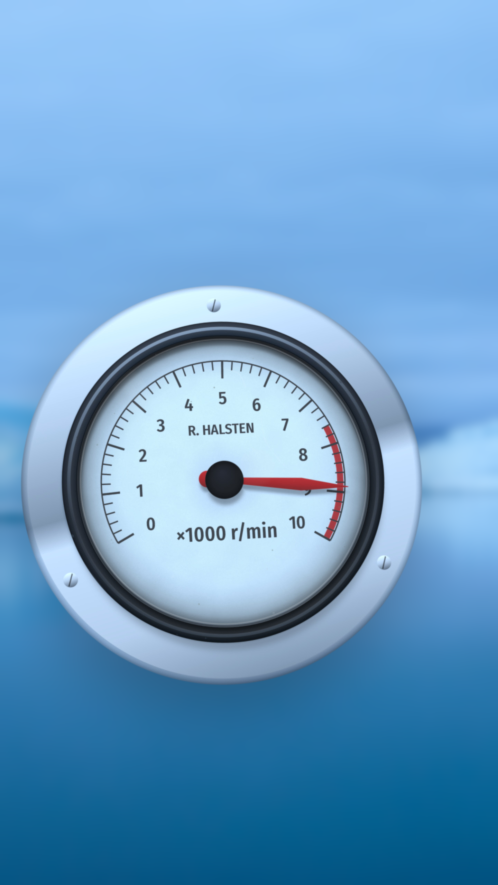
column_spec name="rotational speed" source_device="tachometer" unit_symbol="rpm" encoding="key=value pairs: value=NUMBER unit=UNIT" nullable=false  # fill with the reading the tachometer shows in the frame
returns value=8900 unit=rpm
